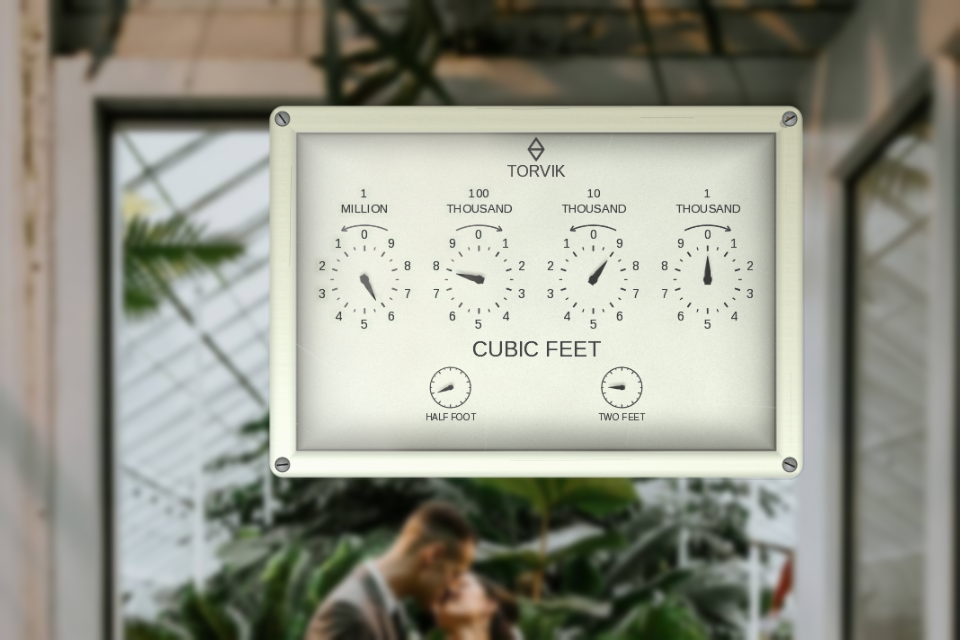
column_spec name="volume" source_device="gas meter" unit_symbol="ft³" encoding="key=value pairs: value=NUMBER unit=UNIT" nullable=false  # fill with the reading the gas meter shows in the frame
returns value=579000 unit=ft³
